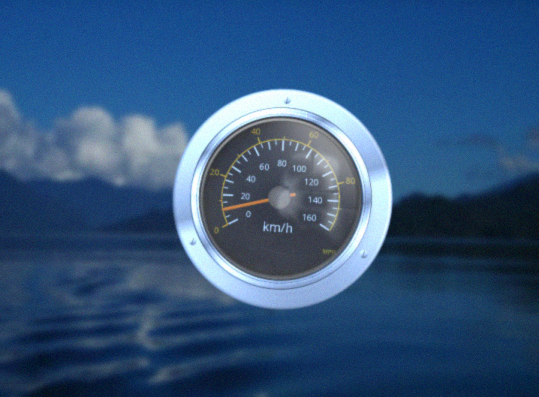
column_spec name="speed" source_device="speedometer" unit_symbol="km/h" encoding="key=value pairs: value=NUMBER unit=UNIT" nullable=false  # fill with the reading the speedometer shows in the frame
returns value=10 unit=km/h
